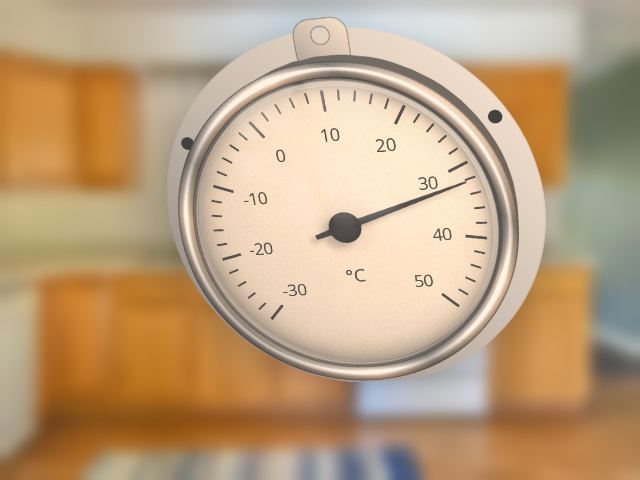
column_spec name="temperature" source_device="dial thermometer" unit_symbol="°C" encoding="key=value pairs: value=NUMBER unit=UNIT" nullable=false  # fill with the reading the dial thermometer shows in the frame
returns value=32 unit=°C
